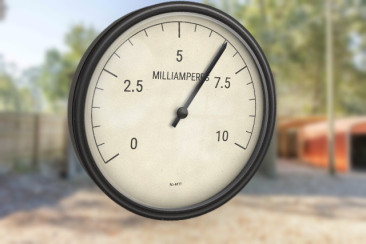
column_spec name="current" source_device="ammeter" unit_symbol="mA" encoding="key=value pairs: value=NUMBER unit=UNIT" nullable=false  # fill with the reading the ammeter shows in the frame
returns value=6.5 unit=mA
